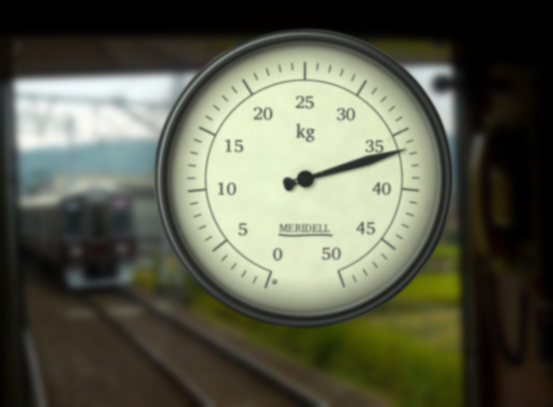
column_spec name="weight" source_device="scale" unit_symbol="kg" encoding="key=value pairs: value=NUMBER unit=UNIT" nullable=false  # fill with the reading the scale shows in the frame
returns value=36.5 unit=kg
